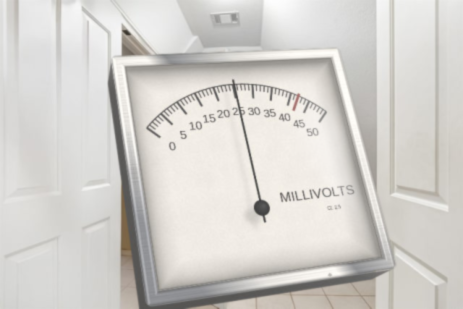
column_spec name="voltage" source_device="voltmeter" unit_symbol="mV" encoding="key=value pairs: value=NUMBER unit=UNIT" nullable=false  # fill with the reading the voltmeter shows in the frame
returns value=25 unit=mV
